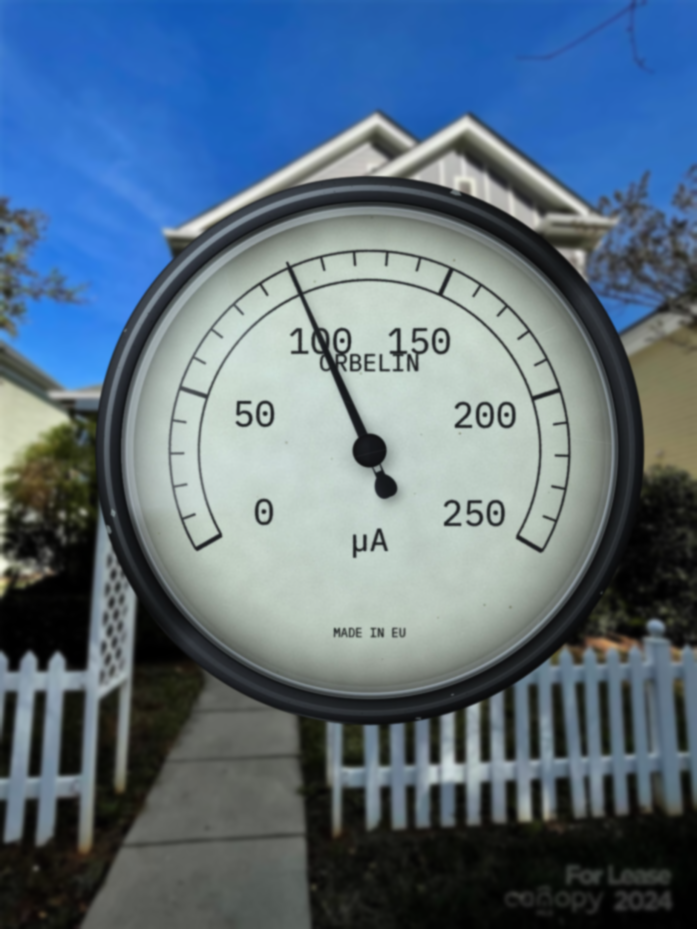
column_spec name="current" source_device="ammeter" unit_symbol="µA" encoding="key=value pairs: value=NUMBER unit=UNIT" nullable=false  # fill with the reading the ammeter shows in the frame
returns value=100 unit=µA
